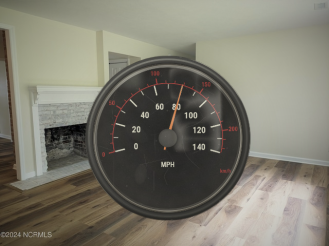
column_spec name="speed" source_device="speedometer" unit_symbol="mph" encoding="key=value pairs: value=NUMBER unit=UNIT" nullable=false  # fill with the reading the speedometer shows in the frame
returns value=80 unit=mph
